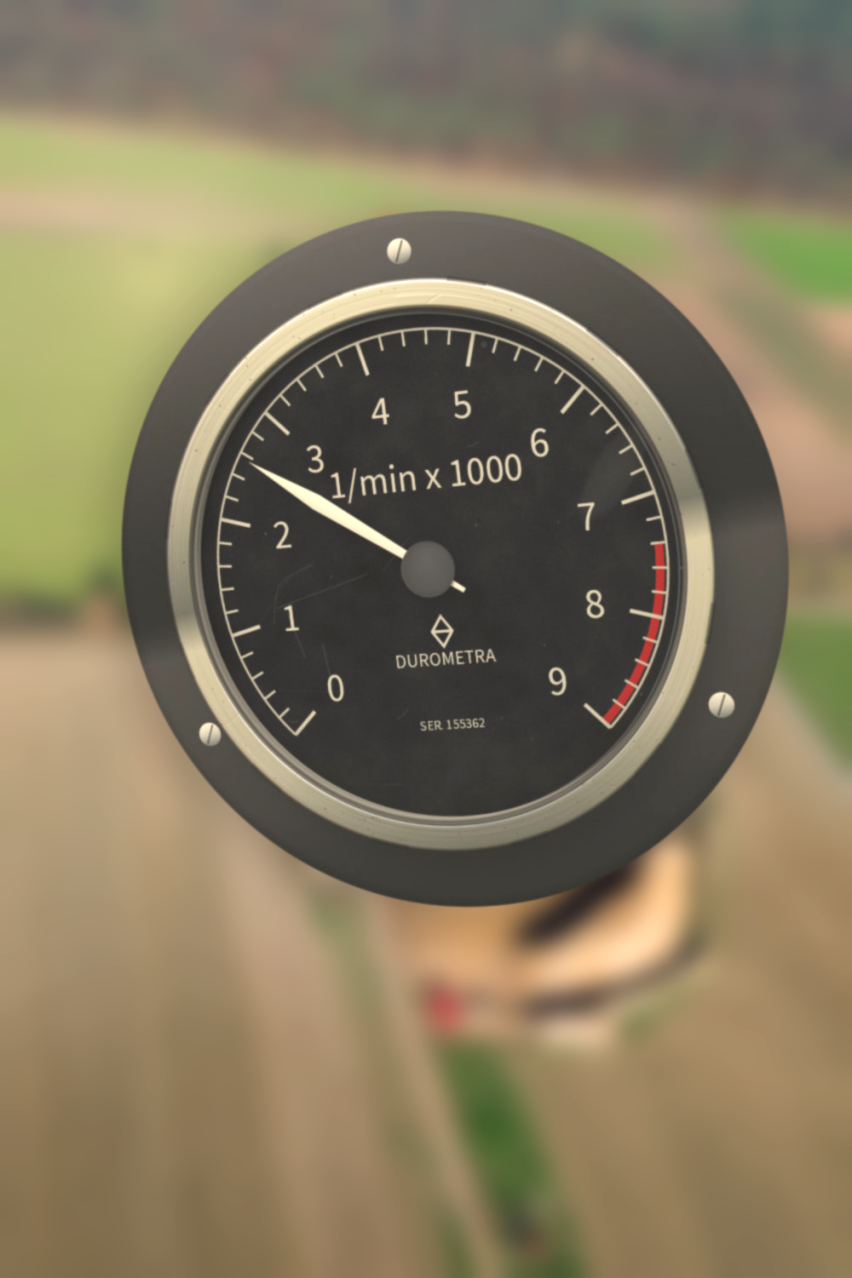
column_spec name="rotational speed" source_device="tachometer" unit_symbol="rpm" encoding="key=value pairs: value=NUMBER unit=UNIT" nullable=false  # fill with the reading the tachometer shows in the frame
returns value=2600 unit=rpm
